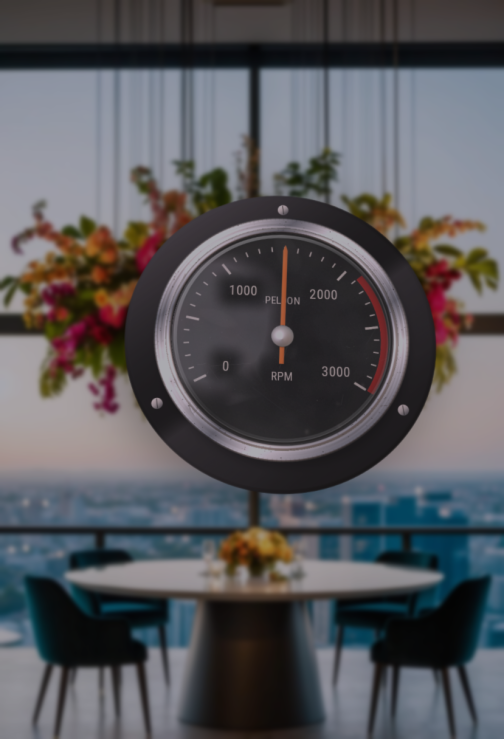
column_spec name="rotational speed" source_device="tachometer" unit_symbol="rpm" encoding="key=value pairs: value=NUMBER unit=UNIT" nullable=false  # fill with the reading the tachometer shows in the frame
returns value=1500 unit=rpm
